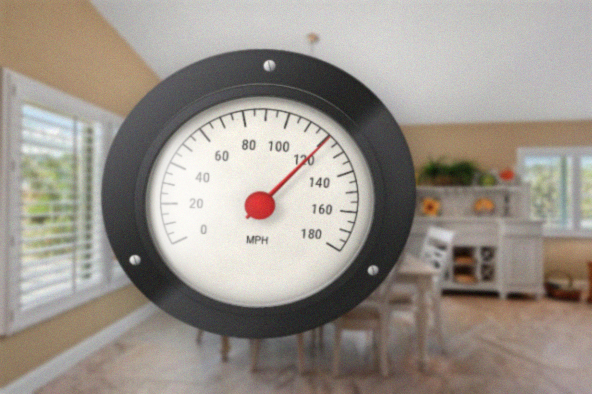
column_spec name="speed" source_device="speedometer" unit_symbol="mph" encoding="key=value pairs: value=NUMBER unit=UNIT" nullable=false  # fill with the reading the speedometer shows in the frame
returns value=120 unit=mph
